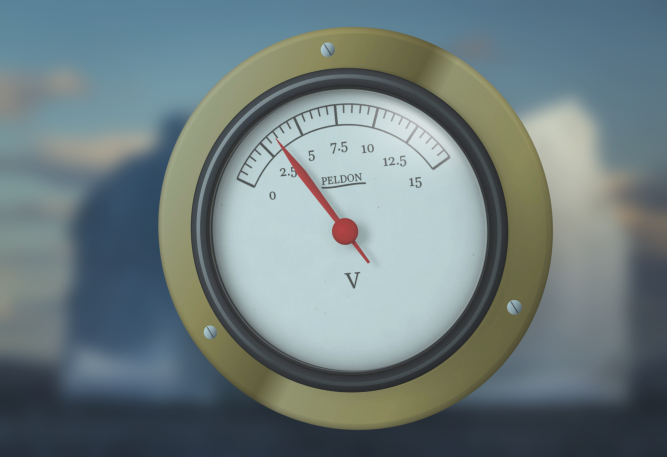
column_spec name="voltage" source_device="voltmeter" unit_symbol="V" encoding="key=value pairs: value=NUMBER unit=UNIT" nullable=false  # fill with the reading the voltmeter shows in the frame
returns value=3.5 unit=V
